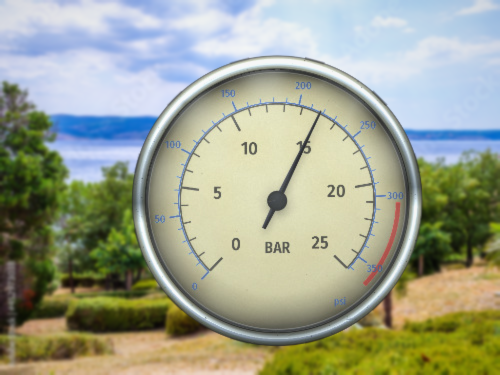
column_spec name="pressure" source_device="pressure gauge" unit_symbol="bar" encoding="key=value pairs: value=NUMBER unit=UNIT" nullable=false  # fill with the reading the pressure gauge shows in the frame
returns value=15 unit=bar
